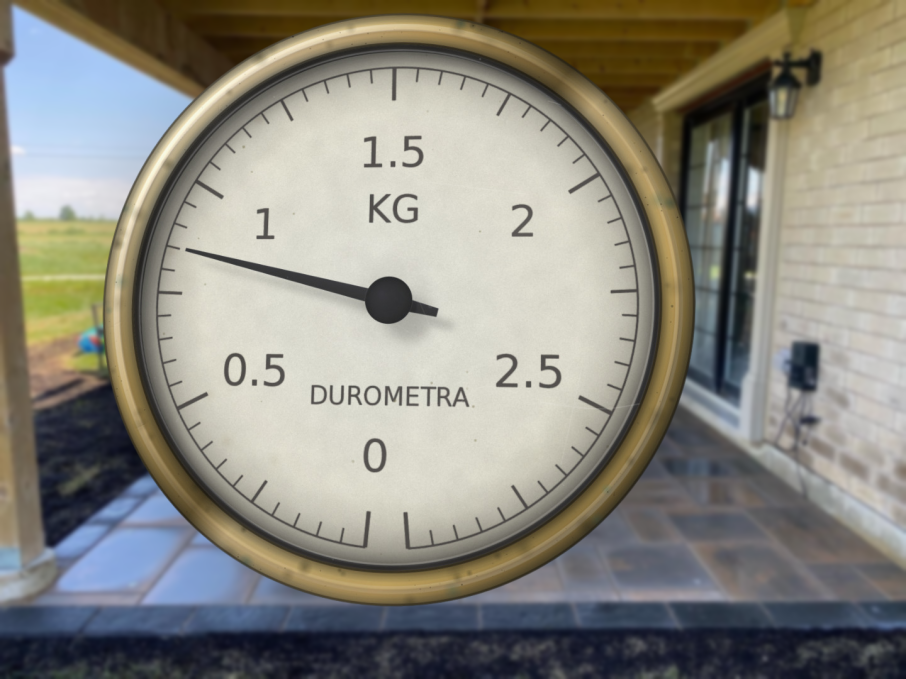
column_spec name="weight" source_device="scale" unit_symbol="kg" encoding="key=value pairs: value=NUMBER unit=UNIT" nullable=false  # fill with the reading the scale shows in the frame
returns value=0.85 unit=kg
